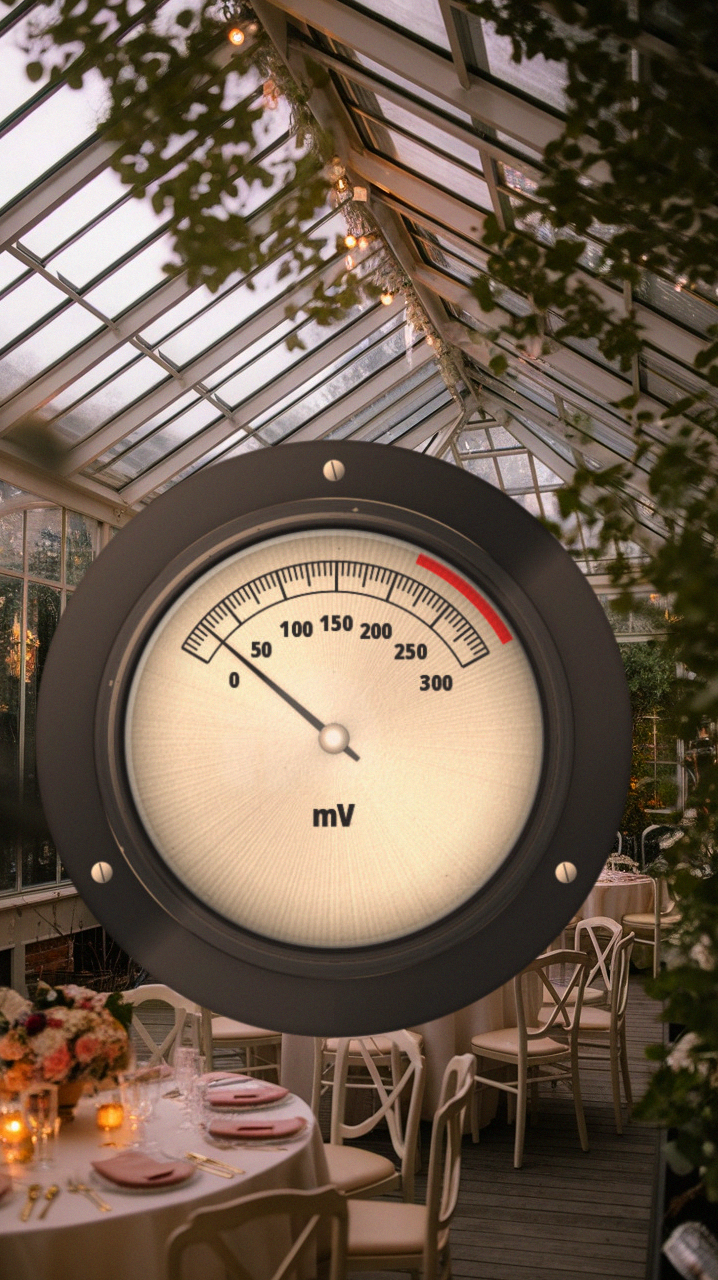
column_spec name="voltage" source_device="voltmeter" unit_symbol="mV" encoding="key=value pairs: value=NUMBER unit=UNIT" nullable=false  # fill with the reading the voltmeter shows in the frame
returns value=25 unit=mV
